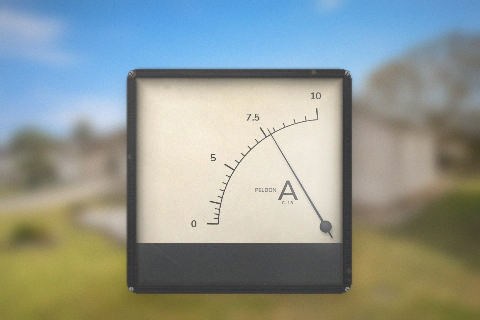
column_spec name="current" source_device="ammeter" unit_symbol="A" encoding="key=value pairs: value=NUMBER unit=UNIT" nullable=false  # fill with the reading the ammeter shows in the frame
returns value=7.75 unit=A
